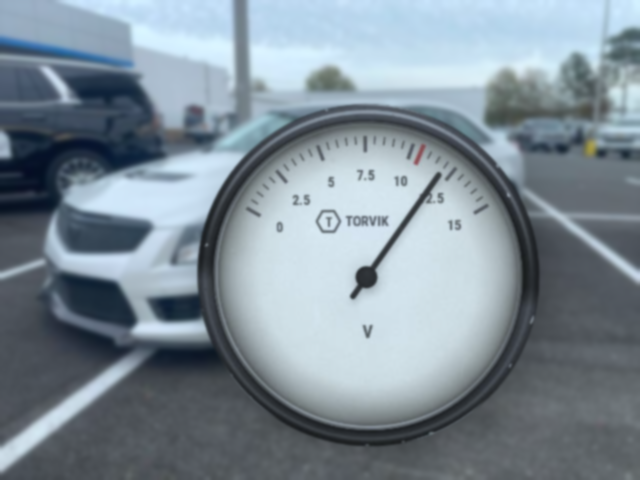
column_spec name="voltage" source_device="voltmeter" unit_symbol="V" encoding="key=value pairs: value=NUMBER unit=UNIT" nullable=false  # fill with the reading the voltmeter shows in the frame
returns value=12 unit=V
